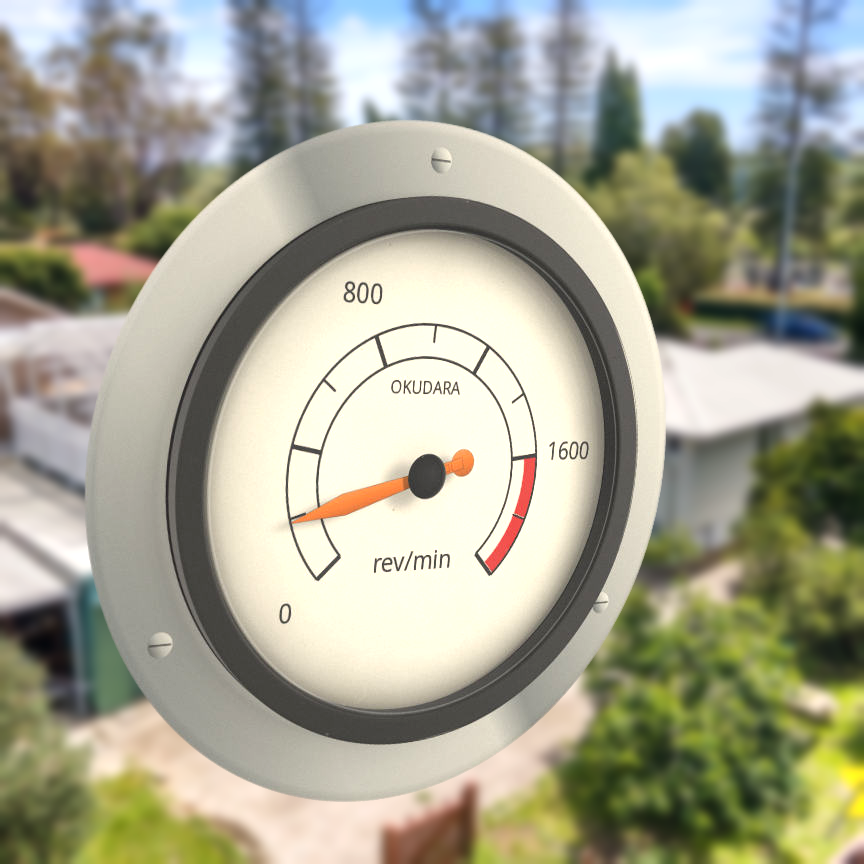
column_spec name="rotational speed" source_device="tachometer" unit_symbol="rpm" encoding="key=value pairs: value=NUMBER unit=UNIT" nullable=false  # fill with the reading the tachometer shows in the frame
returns value=200 unit=rpm
